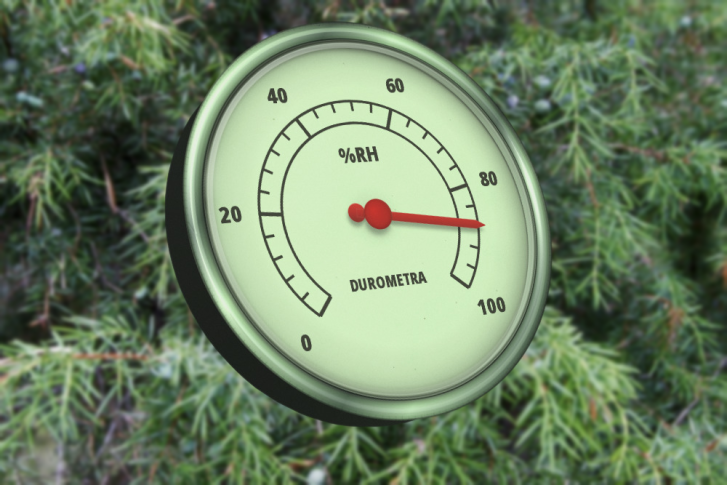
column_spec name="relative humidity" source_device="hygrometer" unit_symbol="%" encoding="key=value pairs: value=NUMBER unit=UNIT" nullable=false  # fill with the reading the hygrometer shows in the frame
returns value=88 unit=%
